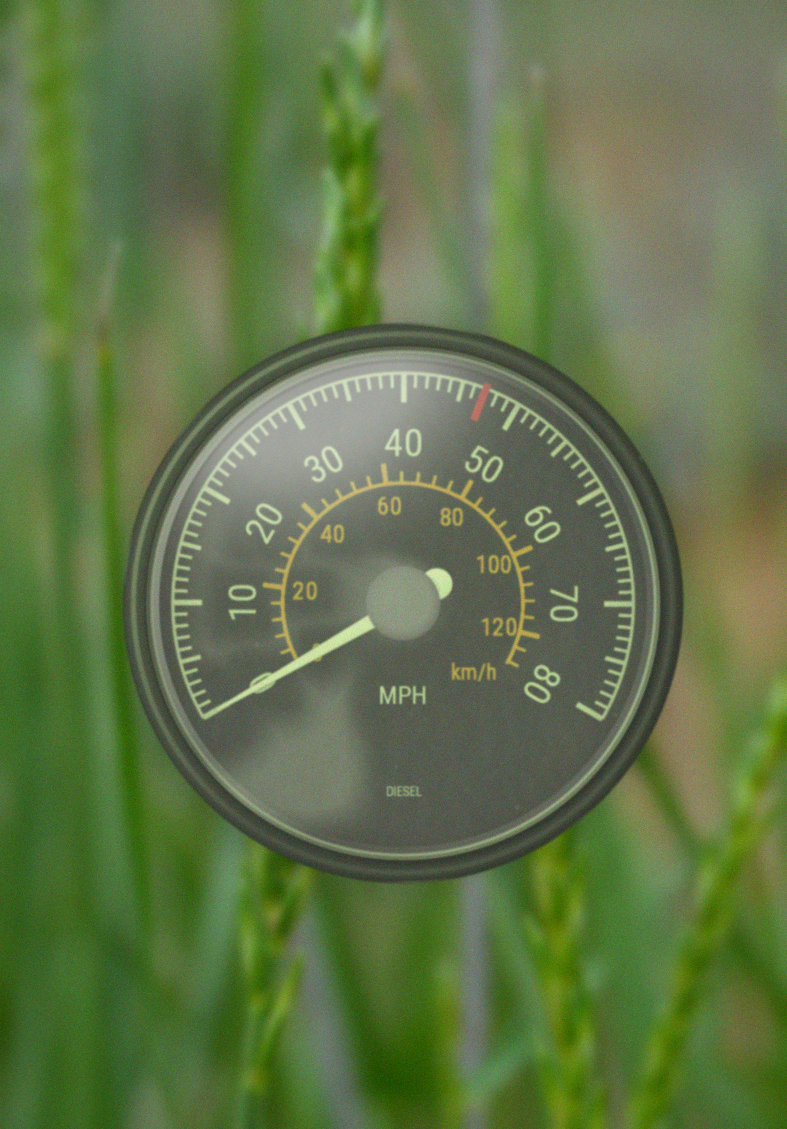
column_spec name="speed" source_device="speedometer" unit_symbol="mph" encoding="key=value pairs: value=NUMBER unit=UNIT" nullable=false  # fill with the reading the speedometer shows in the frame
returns value=0 unit=mph
